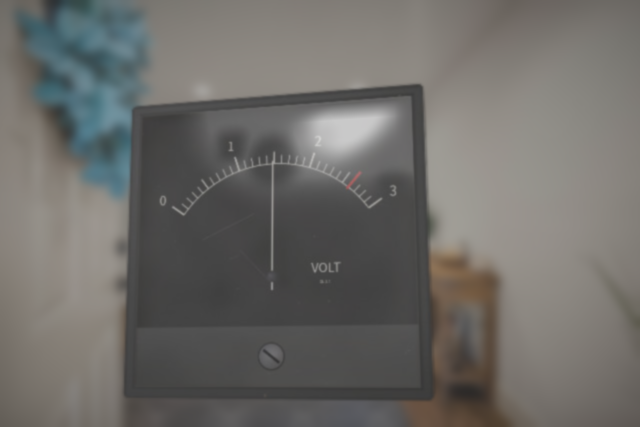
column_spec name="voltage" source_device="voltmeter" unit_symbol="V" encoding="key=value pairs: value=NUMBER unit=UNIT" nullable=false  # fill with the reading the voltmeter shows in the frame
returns value=1.5 unit=V
